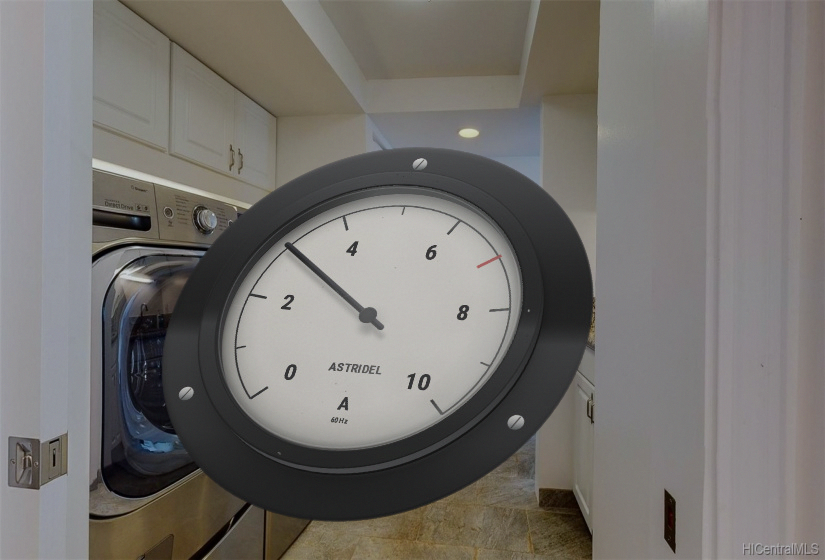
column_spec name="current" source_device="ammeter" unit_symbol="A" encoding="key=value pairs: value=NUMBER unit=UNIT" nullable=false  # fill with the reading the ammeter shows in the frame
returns value=3 unit=A
